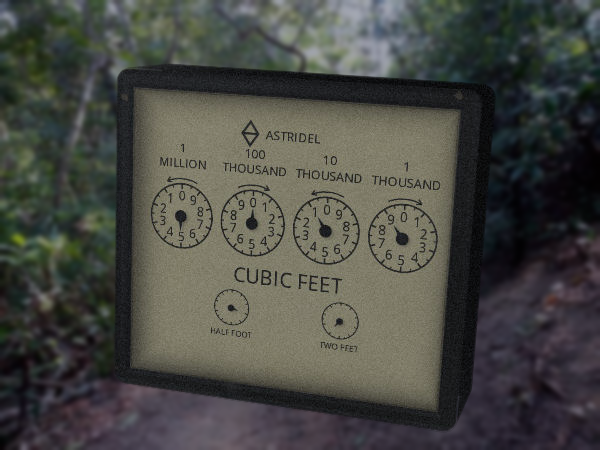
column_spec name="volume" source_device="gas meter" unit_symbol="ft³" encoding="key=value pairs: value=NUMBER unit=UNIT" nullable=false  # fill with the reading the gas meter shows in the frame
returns value=500900 unit=ft³
